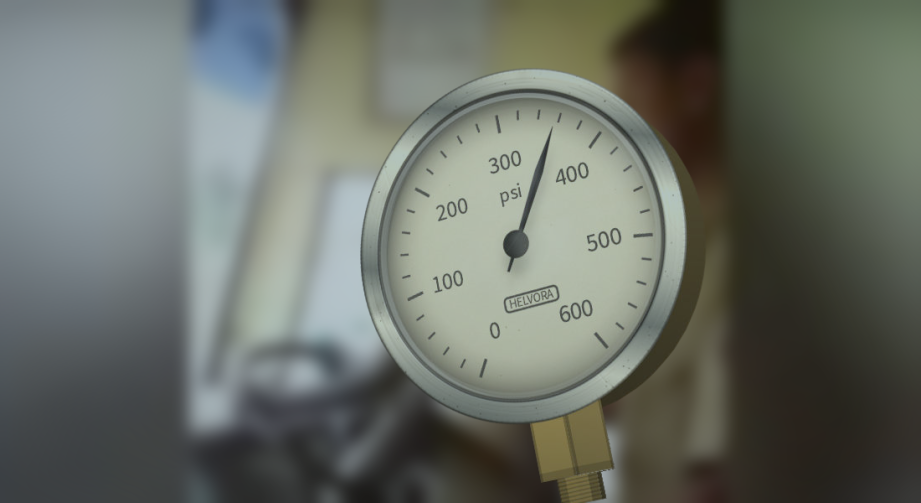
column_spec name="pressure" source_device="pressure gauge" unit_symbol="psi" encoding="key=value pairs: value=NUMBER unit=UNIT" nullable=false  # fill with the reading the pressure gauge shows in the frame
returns value=360 unit=psi
